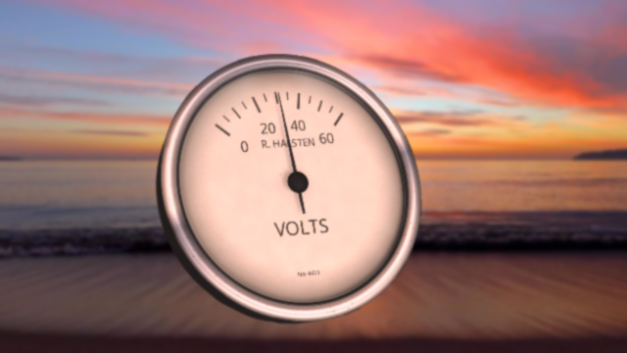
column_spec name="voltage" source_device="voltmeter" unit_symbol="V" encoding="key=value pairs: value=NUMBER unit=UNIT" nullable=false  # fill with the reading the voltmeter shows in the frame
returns value=30 unit=V
